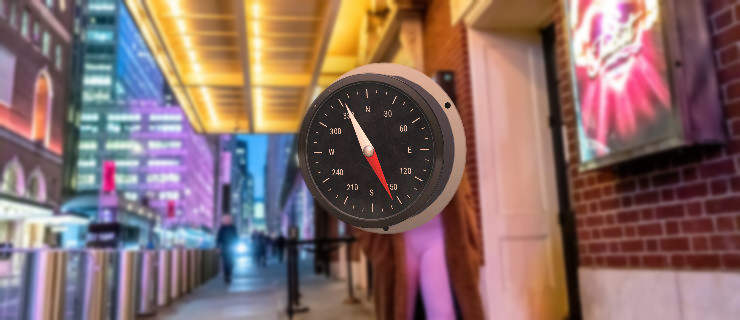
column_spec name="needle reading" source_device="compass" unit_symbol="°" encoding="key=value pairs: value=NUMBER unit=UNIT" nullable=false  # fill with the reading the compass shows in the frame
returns value=155 unit=°
